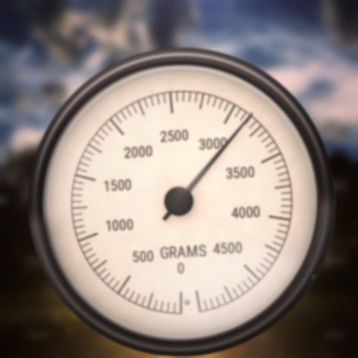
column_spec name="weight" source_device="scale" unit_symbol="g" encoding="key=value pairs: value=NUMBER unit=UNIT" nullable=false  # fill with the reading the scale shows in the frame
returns value=3150 unit=g
